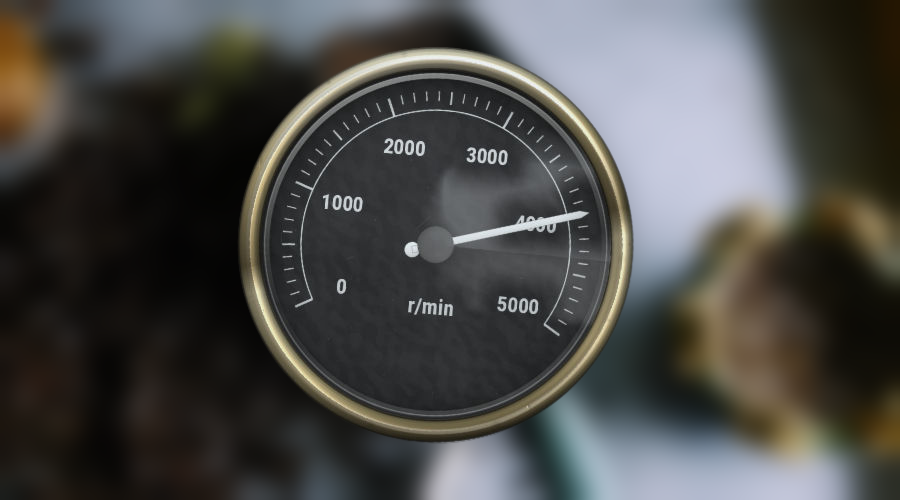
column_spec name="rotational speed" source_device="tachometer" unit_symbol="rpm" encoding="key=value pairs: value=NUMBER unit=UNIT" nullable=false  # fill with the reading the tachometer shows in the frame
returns value=4000 unit=rpm
